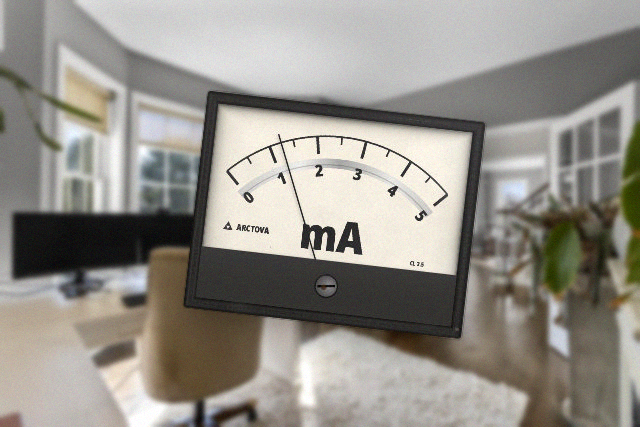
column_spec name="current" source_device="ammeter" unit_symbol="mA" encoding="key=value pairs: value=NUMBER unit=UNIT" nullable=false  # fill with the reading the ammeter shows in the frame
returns value=1.25 unit=mA
